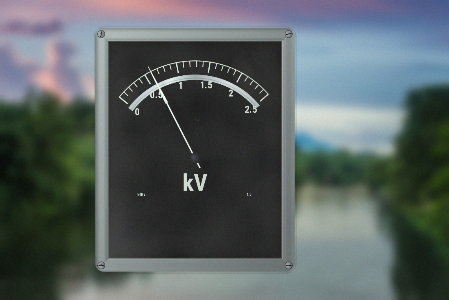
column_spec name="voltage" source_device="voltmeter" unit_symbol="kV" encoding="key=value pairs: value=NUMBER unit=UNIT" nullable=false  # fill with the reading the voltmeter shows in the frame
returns value=0.6 unit=kV
